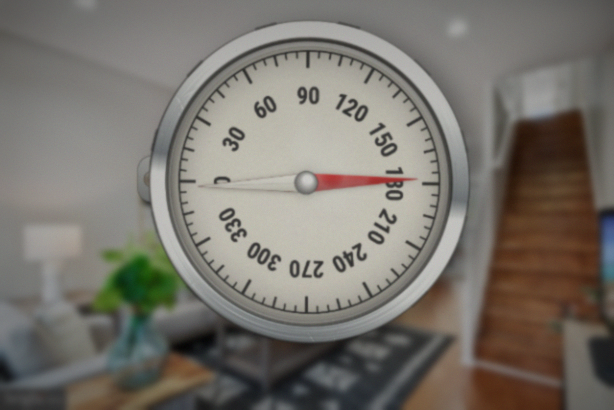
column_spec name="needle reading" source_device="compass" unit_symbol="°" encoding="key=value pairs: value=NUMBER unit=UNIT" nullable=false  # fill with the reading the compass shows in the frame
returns value=177.5 unit=°
